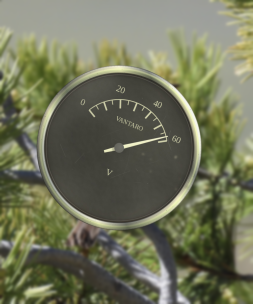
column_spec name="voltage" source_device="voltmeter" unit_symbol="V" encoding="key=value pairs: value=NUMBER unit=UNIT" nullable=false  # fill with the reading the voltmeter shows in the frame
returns value=57.5 unit=V
